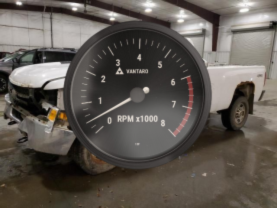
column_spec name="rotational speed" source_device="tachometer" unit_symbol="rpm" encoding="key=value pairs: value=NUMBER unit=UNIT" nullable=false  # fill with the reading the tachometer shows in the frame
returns value=400 unit=rpm
